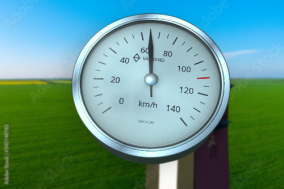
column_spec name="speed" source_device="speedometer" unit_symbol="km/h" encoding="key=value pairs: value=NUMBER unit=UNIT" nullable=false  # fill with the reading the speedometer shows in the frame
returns value=65 unit=km/h
